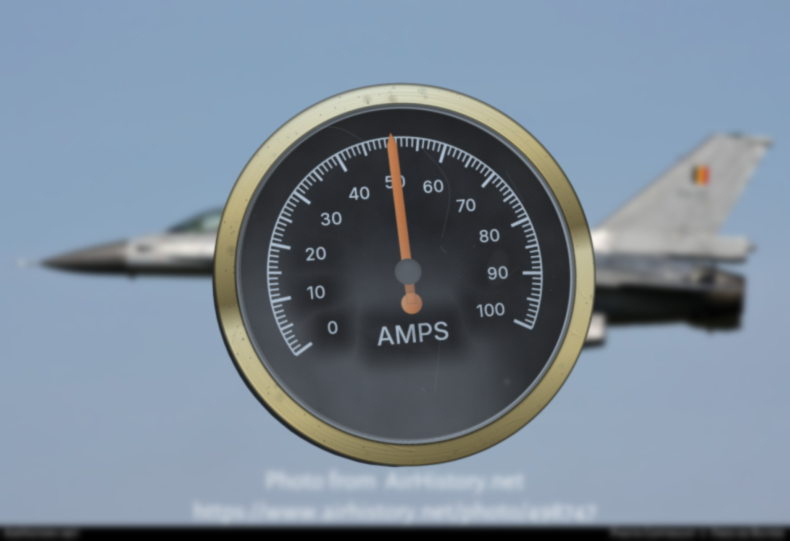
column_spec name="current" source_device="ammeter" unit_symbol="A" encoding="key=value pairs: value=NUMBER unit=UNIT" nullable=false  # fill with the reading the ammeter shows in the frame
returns value=50 unit=A
